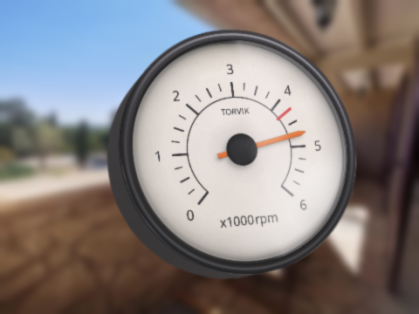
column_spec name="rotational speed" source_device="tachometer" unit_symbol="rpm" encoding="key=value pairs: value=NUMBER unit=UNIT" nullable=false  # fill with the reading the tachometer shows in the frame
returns value=4750 unit=rpm
